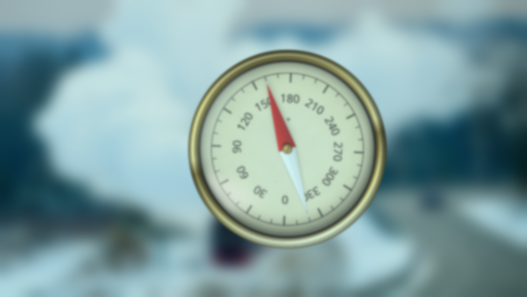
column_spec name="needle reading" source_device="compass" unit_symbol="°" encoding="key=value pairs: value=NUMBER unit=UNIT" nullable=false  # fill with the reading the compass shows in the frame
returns value=160 unit=°
